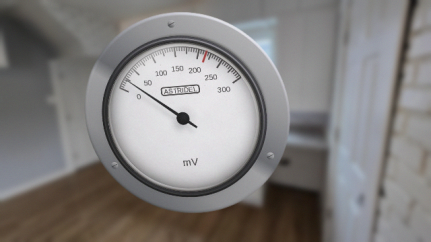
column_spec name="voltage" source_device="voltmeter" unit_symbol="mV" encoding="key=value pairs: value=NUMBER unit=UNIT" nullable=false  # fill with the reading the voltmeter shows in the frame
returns value=25 unit=mV
